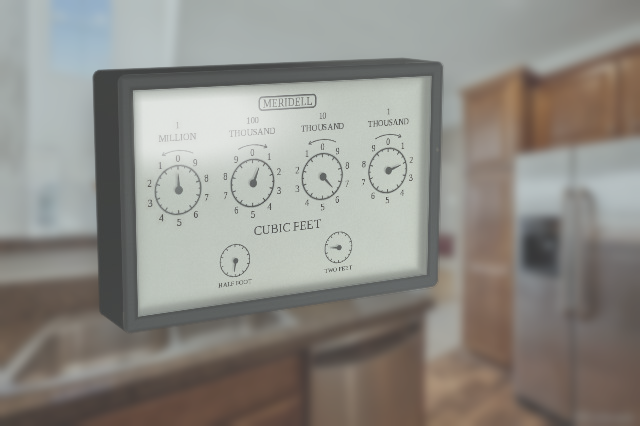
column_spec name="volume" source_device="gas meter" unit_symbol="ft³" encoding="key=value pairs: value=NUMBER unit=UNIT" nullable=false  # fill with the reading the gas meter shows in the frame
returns value=6200 unit=ft³
